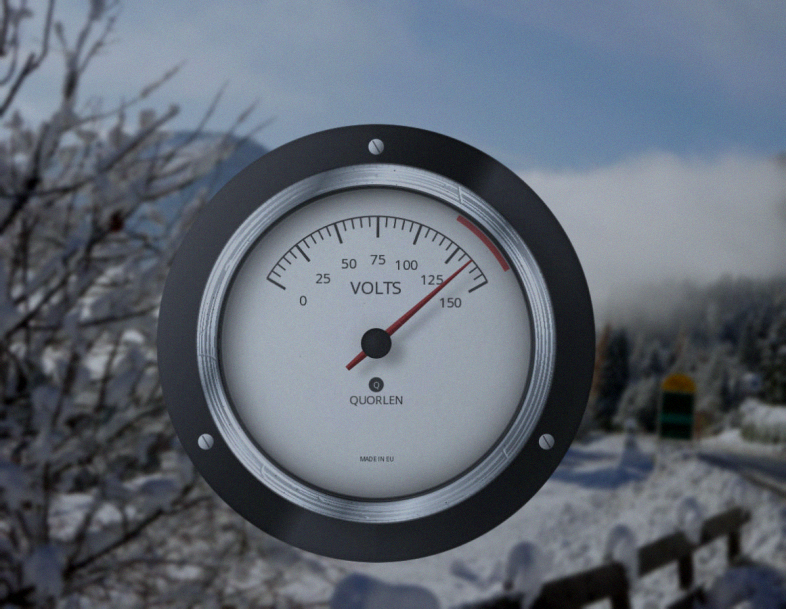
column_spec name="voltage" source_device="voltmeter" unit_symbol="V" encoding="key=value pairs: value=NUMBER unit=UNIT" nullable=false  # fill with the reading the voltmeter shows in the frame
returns value=135 unit=V
